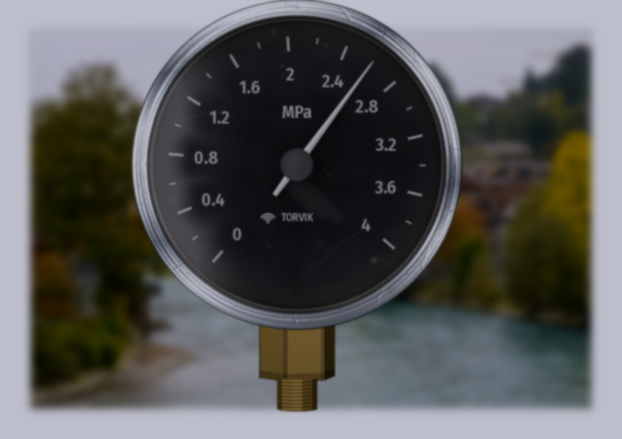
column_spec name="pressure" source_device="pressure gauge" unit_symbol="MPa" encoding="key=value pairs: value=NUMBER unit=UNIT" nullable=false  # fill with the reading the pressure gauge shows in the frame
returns value=2.6 unit=MPa
